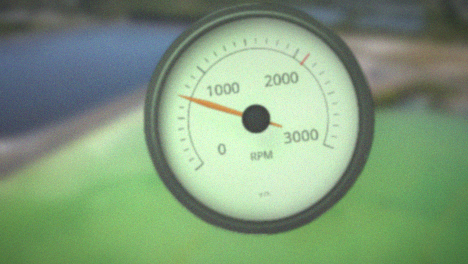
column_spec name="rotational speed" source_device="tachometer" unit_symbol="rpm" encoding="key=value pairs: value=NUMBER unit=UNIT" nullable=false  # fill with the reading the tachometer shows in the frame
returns value=700 unit=rpm
